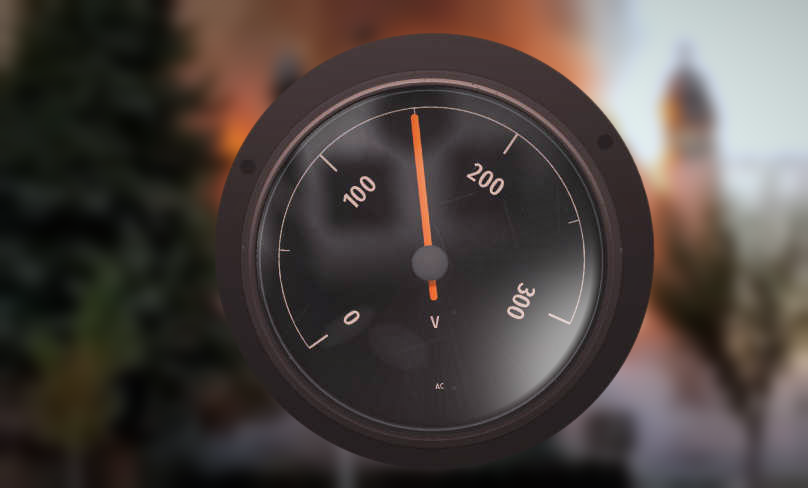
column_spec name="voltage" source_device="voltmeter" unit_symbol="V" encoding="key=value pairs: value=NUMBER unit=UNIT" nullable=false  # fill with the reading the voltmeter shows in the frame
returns value=150 unit=V
